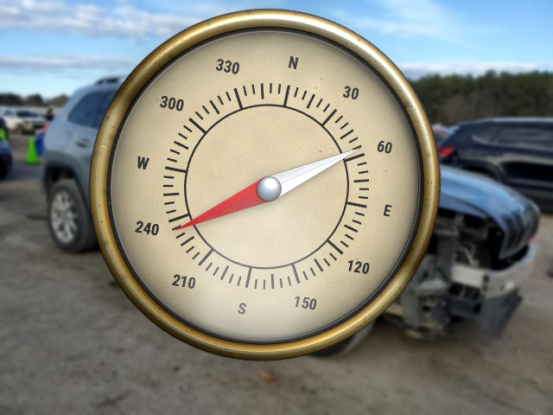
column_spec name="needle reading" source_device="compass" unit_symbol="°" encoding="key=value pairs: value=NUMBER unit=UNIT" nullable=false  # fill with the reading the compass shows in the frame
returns value=235 unit=°
